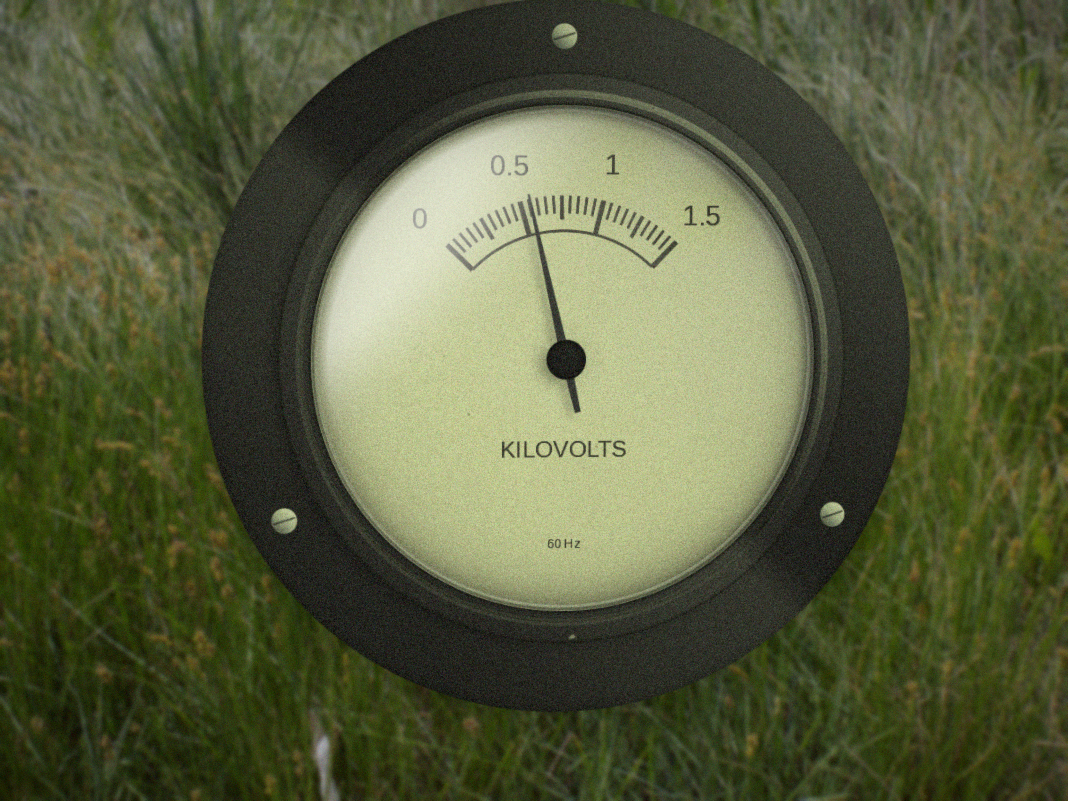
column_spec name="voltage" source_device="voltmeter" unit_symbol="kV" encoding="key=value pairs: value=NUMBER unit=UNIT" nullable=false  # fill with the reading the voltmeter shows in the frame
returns value=0.55 unit=kV
